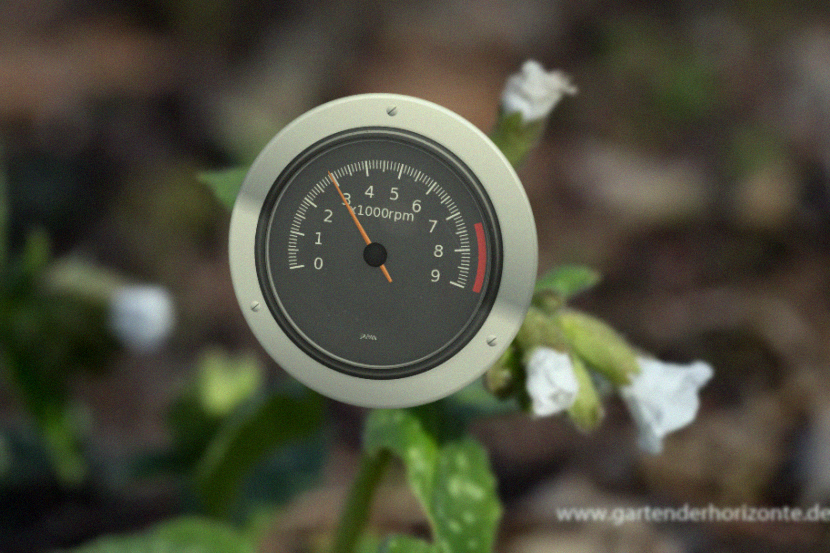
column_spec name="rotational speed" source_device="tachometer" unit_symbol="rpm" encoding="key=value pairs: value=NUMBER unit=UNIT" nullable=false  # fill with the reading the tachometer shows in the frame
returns value=3000 unit=rpm
